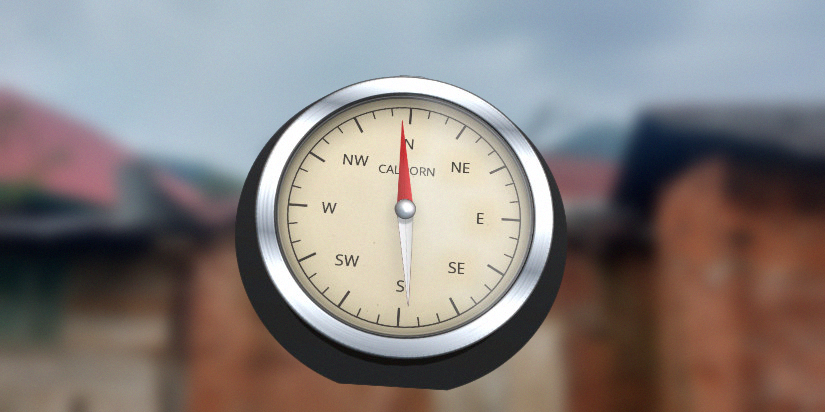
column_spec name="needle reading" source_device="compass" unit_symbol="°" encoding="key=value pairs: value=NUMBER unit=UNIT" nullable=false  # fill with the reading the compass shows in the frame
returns value=355 unit=°
